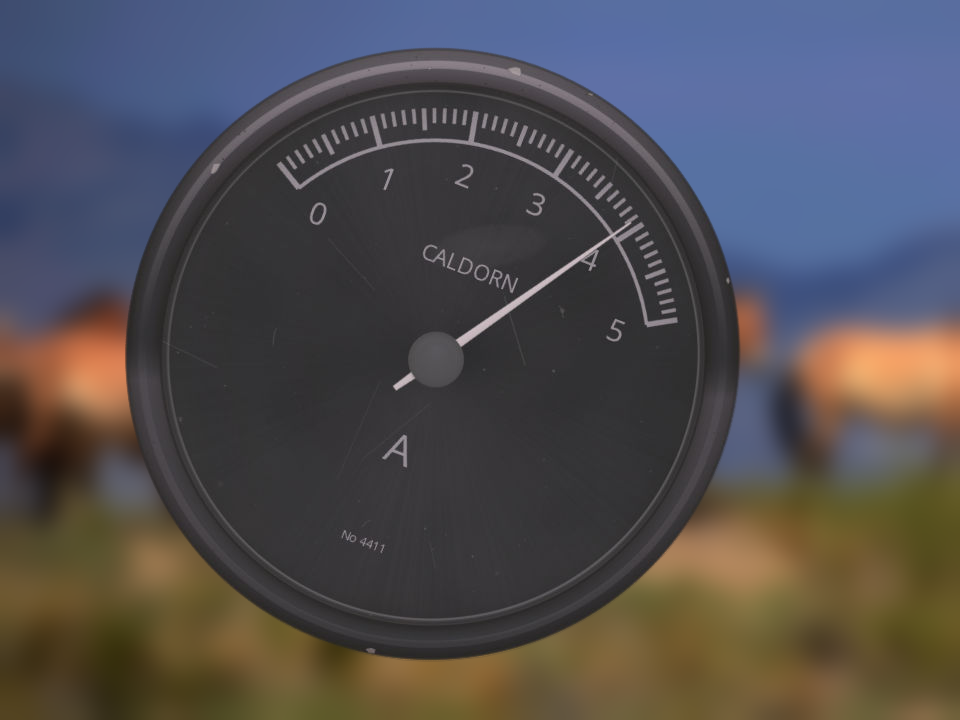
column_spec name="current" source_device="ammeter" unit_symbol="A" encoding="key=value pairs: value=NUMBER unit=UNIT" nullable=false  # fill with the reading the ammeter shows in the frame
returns value=3.9 unit=A
